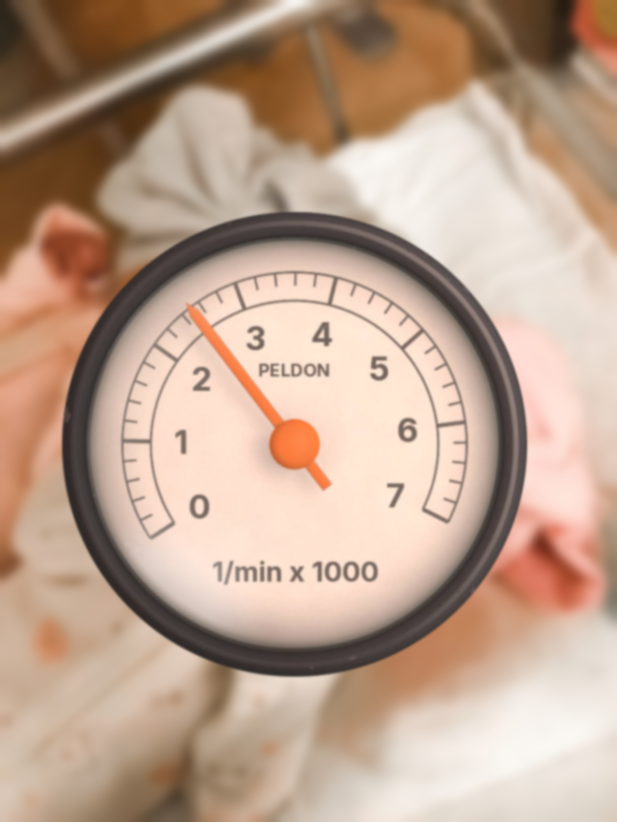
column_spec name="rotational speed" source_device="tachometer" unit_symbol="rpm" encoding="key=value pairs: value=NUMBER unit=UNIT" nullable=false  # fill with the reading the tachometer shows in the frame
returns value=2500 unit=rpm
